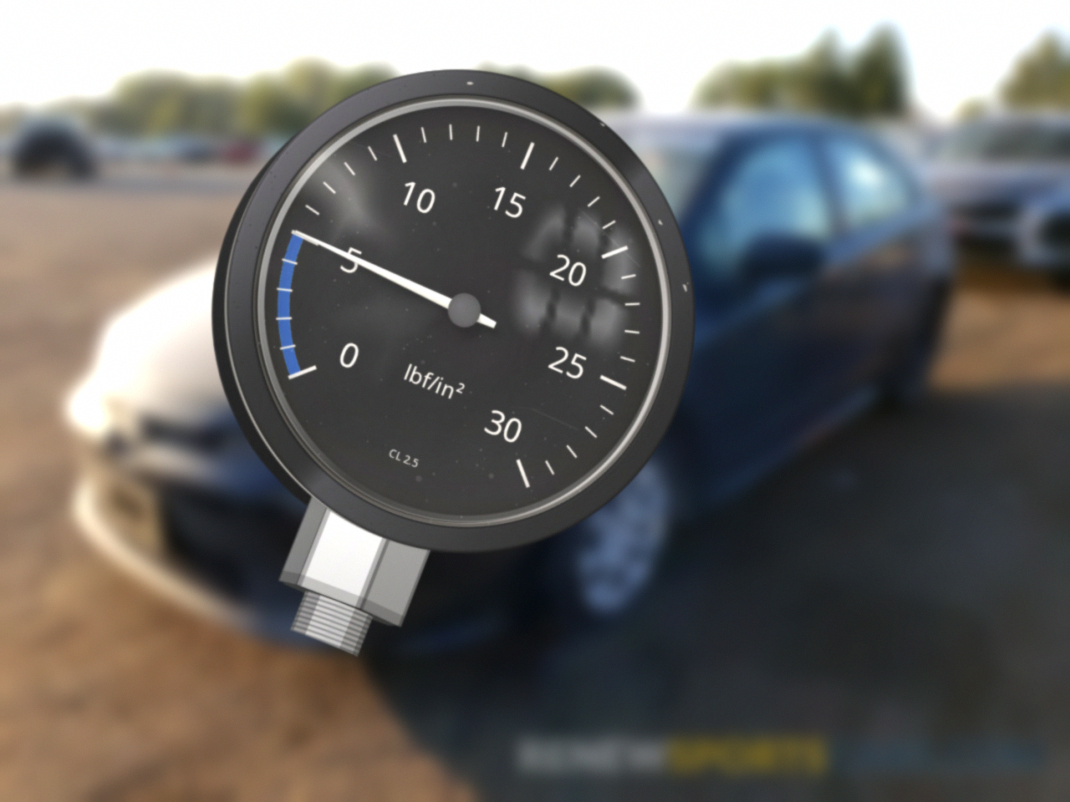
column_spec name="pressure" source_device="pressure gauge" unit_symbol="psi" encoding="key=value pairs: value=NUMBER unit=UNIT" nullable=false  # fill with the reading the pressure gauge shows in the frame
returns value=5 unit=psi
